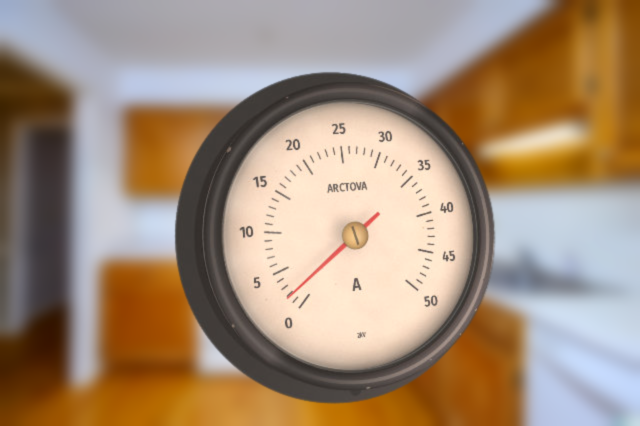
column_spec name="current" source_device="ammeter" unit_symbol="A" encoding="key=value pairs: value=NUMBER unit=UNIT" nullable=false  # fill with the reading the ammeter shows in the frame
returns value=2 unit=A
